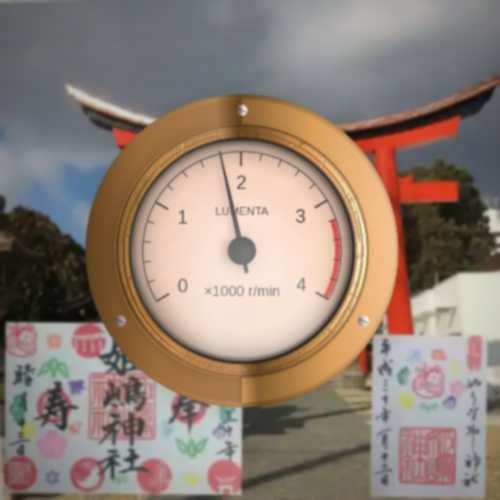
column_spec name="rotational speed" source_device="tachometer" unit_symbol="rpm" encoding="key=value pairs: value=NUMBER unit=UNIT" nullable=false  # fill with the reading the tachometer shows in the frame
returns value=1800 unit=rpm
